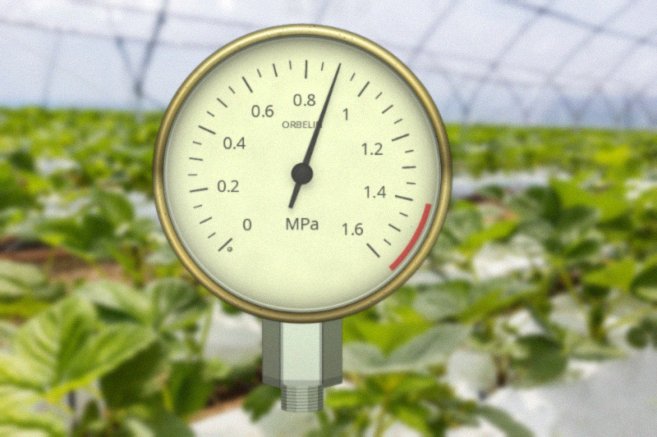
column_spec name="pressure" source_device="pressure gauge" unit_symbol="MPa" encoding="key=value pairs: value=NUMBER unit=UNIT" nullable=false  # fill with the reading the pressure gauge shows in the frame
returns value=0.9 unit=MPa
